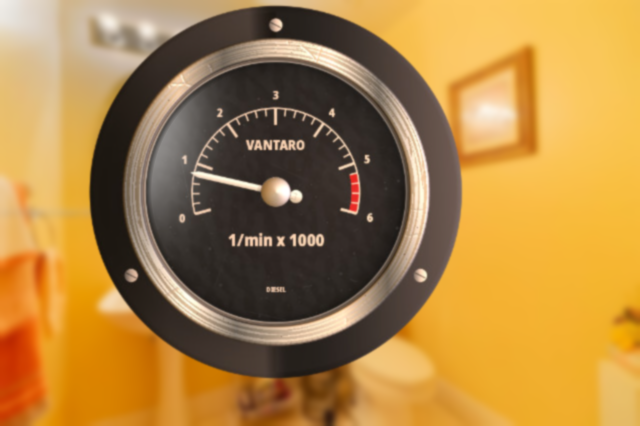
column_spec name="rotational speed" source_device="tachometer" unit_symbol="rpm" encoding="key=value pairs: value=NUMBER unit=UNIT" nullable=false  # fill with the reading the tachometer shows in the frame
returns value=800 unit=rpm
